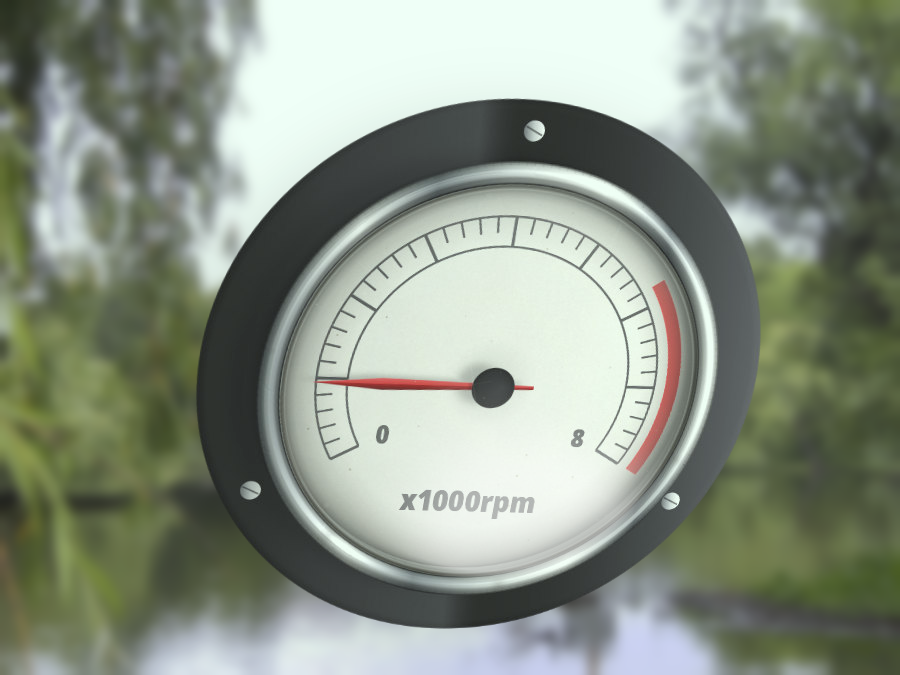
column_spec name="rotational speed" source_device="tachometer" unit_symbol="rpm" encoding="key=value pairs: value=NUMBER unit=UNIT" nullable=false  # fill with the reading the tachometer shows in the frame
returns value=1000 unit=rpm
